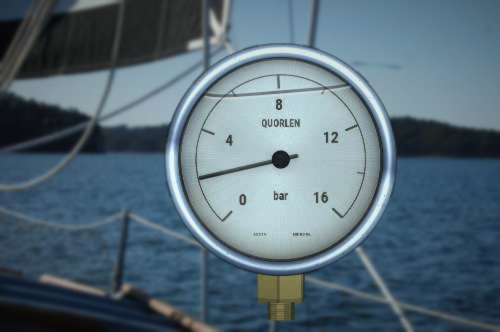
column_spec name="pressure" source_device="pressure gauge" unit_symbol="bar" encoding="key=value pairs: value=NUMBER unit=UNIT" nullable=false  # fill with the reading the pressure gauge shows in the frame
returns value=2 unit=bar
